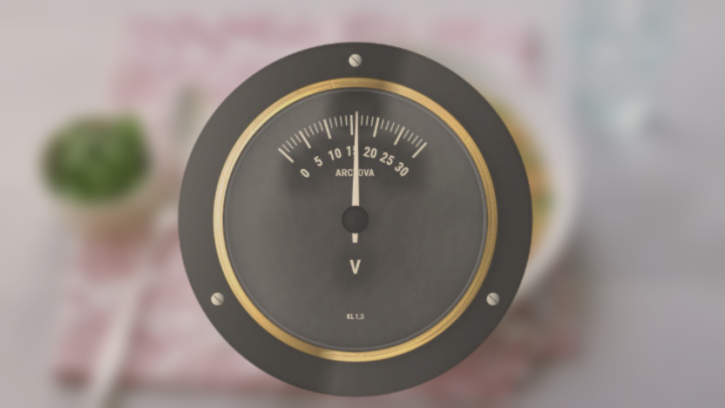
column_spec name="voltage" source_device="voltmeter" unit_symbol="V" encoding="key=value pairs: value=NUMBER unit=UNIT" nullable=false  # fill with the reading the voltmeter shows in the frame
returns value=16 unit=V
